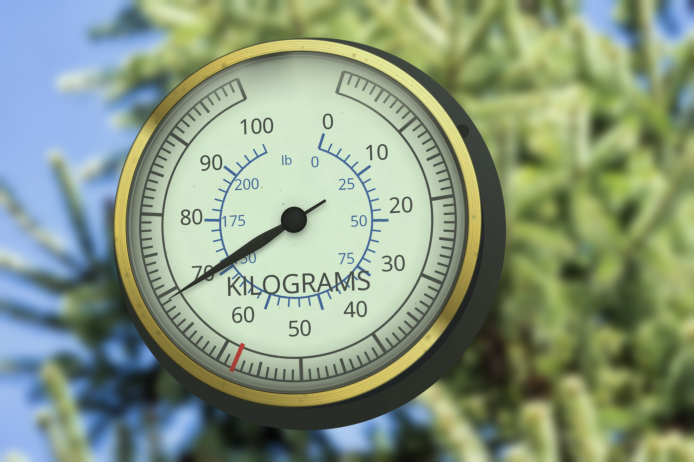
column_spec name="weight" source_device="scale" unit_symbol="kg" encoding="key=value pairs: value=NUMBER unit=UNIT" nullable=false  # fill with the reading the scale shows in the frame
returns value=69 unit=kg
